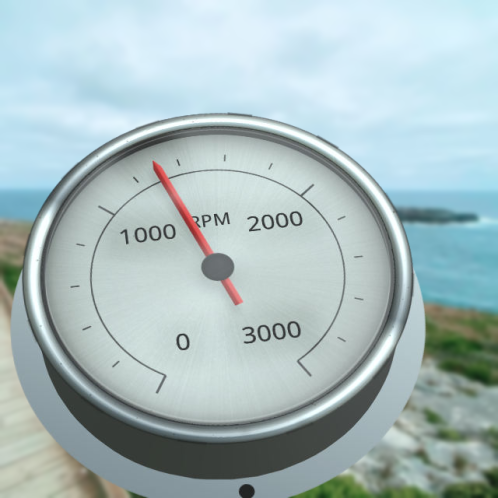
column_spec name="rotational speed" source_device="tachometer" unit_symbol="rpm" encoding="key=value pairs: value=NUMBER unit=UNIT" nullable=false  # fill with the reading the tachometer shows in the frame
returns value=1300 unit=rpm
